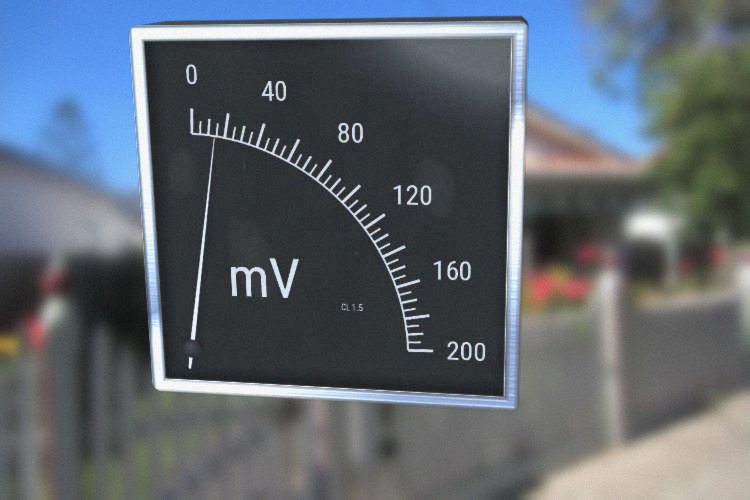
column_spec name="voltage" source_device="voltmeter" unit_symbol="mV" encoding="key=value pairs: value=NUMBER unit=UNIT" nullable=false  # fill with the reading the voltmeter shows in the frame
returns value=15 unit=mV
